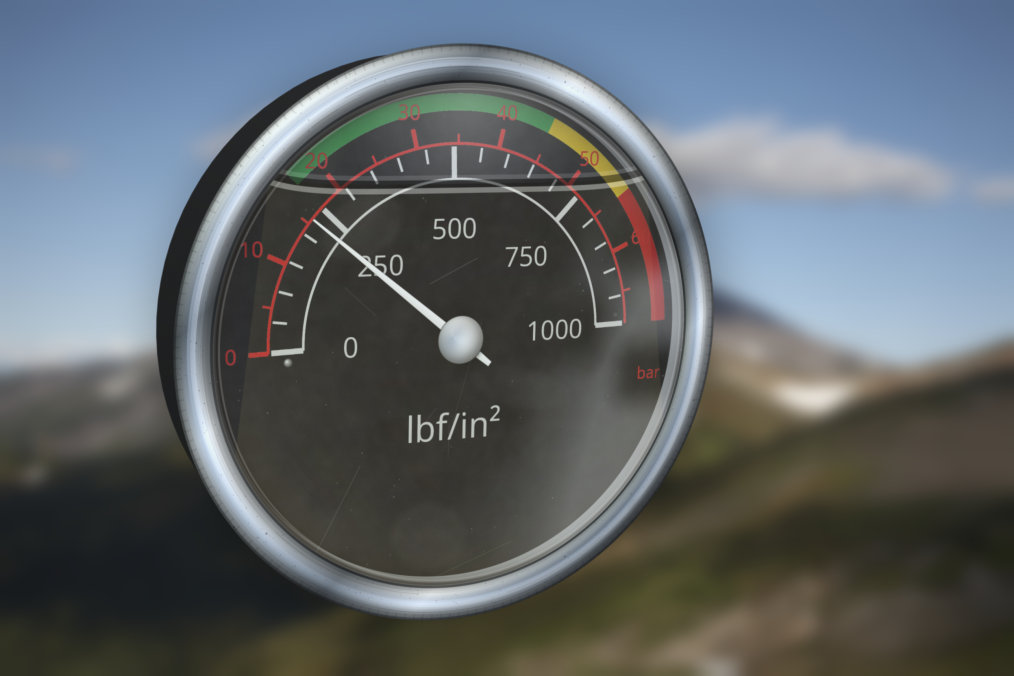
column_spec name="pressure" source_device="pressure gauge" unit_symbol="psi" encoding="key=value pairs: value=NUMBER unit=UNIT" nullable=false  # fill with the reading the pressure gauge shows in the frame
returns value=225 unit=psi
